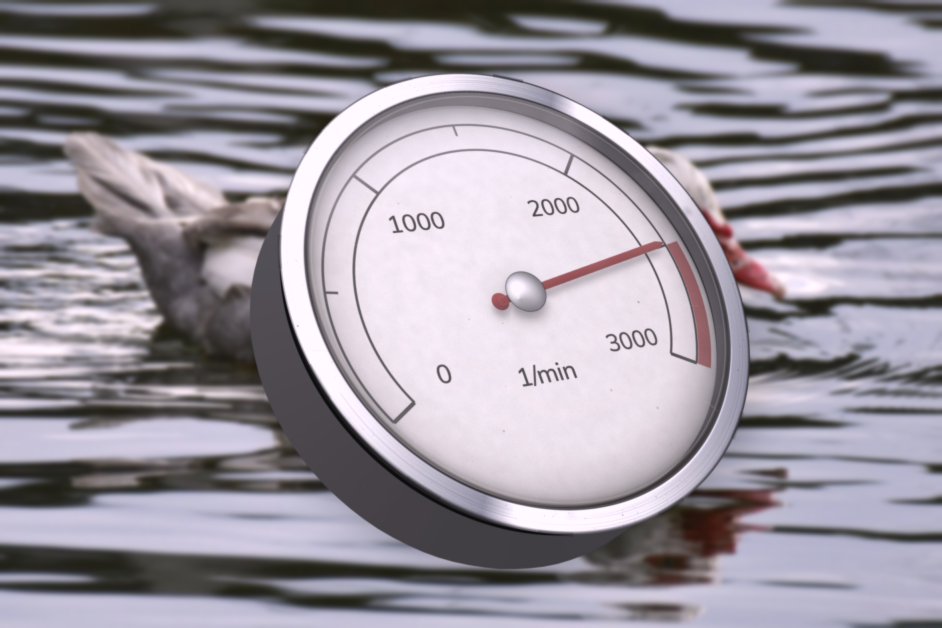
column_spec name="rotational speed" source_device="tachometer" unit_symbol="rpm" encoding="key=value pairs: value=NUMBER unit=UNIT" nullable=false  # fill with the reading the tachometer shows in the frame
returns value=2500 unit=rpm
